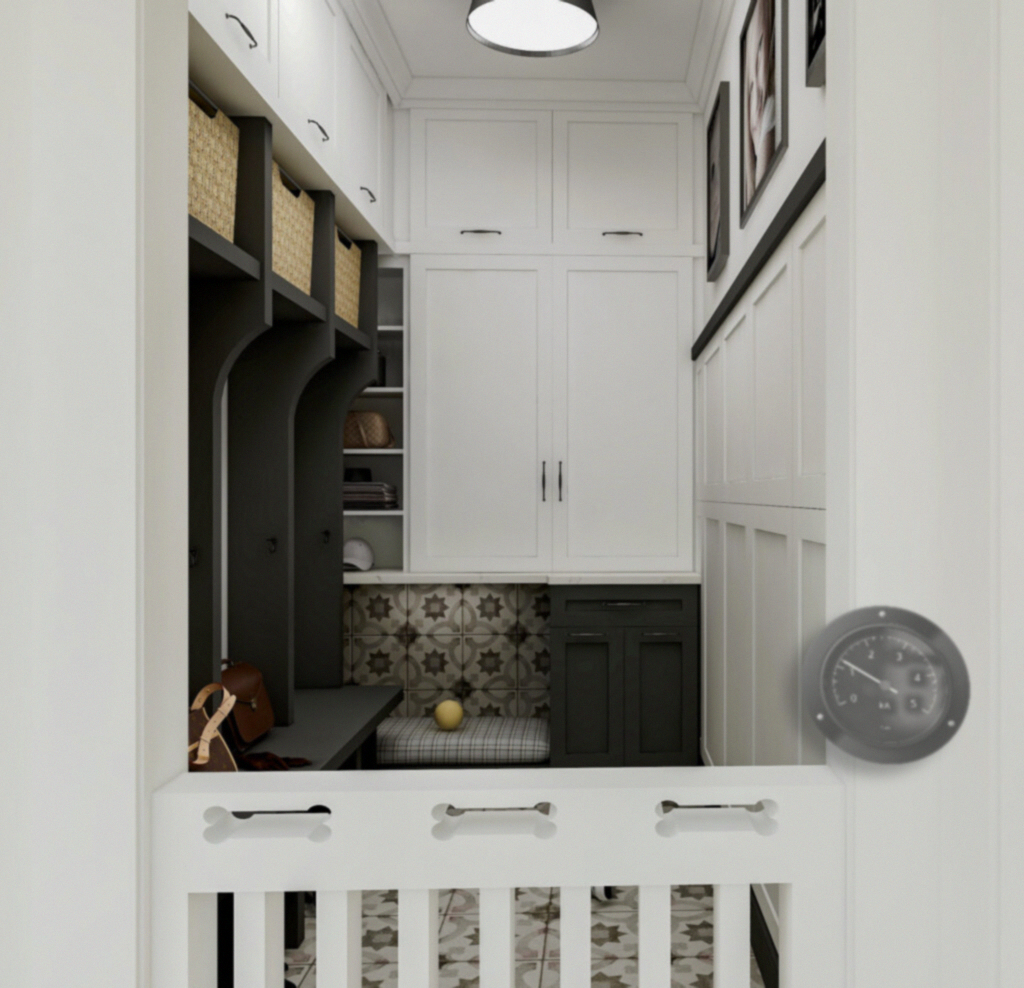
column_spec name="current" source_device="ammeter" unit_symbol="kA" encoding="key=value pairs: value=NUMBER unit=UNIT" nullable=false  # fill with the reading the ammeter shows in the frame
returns value=1.2 unit=kA
